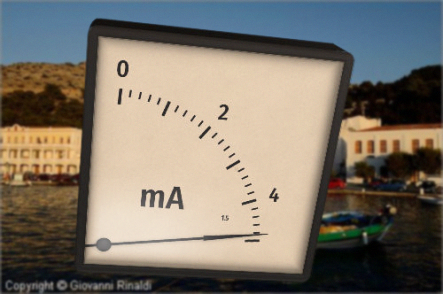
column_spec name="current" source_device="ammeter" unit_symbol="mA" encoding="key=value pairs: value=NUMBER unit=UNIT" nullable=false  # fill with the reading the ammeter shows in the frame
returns value=4.8 unit=mA
